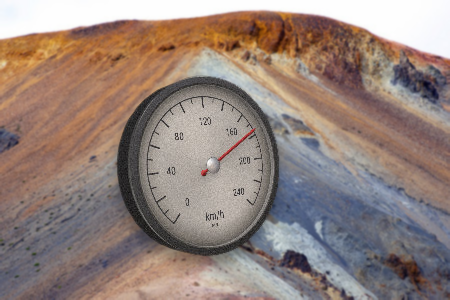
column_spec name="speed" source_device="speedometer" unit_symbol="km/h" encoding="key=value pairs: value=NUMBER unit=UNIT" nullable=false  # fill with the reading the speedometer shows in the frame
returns value=175 unit=km/h
